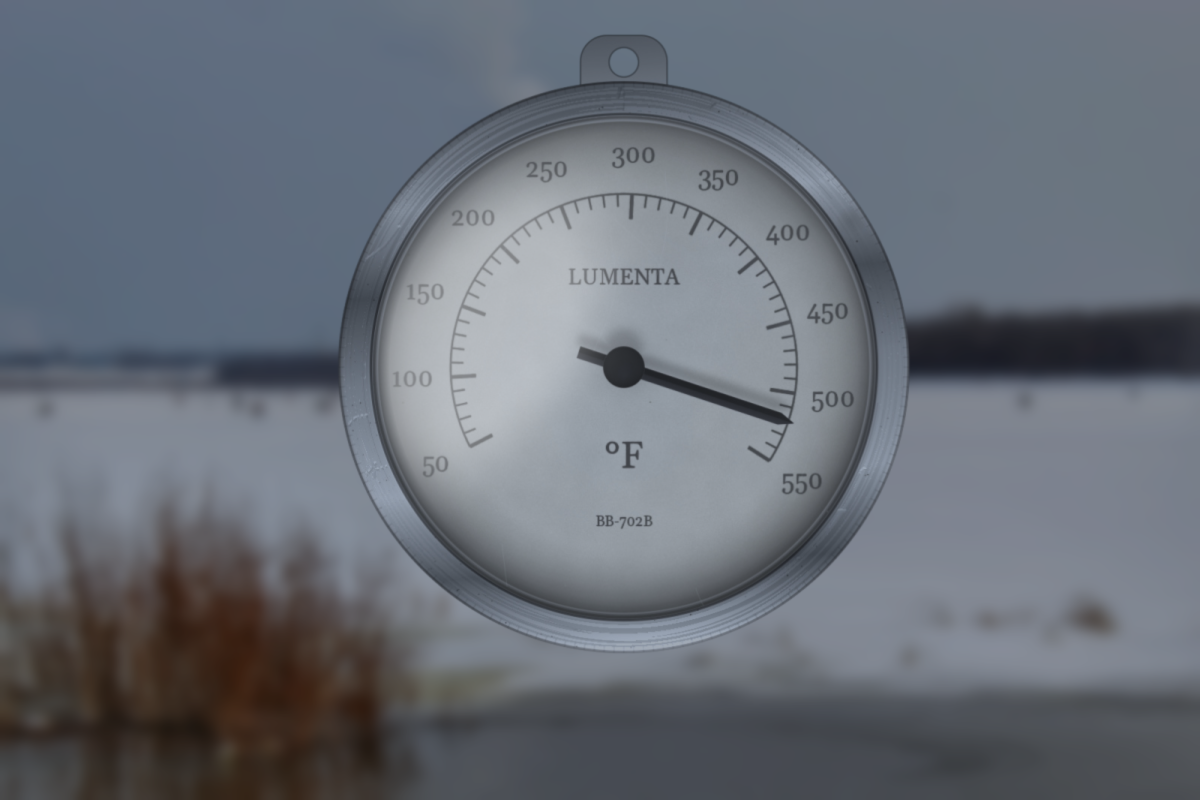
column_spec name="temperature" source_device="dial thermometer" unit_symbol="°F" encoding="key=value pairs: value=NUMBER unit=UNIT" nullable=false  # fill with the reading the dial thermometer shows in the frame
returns value=520 unit=°F
